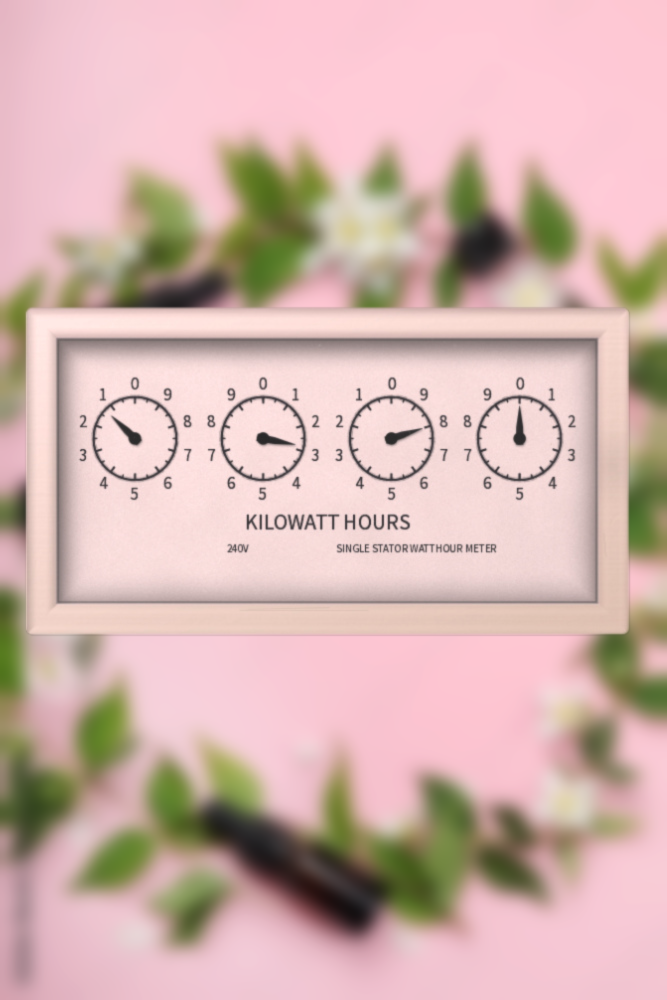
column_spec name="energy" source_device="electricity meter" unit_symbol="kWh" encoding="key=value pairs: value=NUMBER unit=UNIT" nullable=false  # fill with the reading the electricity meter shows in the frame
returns value=1280 unit=kWh
